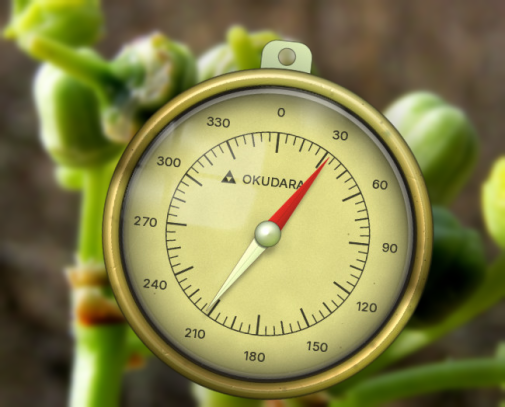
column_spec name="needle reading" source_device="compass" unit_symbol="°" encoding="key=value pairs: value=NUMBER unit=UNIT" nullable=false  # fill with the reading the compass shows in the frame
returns value=32.5 unit=°
